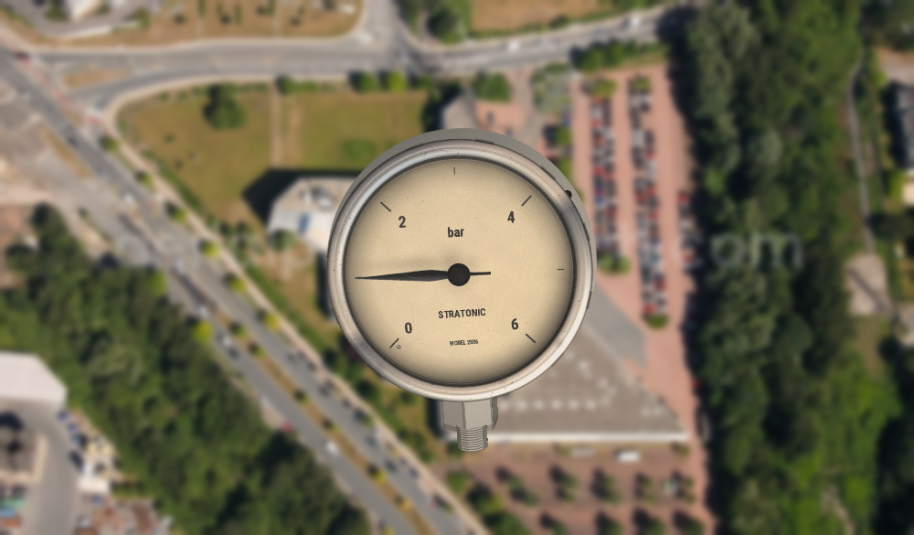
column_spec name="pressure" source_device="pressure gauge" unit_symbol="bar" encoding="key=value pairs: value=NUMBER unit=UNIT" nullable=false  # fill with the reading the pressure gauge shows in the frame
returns value=1 unit=bar
